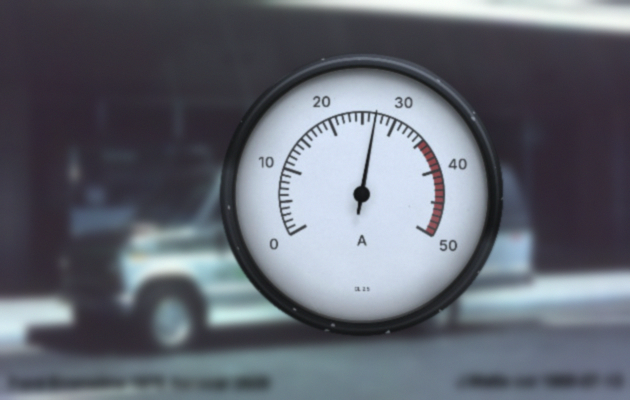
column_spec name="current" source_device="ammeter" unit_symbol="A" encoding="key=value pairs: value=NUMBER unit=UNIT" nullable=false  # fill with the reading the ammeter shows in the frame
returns value=27 unit=A
